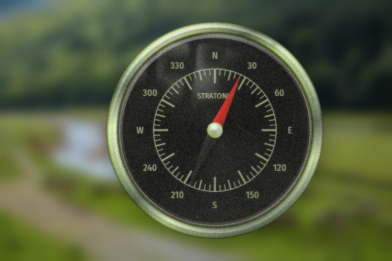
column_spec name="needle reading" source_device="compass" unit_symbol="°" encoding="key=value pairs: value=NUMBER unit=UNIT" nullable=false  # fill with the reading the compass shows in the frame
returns value=25 unit=°
